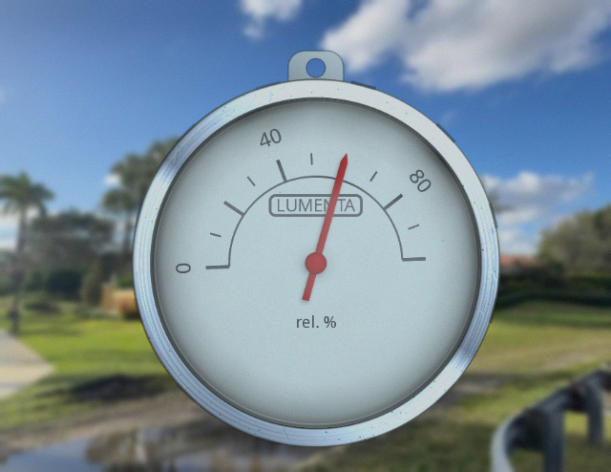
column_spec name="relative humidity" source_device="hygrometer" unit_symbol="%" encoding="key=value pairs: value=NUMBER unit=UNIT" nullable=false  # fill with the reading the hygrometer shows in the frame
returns value=60 unit=%
